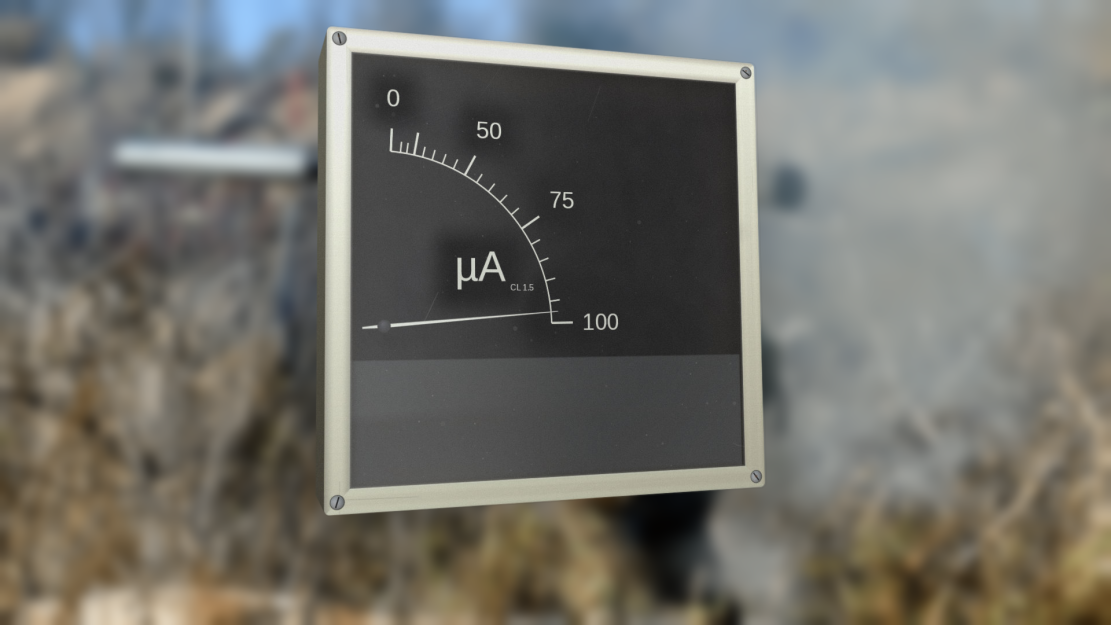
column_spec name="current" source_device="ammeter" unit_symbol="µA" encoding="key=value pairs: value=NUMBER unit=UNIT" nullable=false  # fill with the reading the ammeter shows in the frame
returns value=97.5 unit=µA
